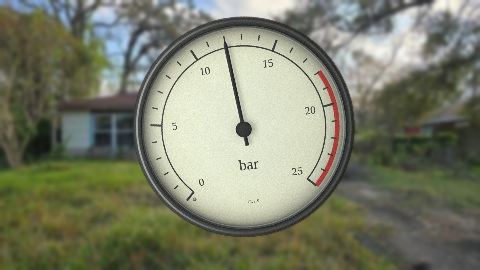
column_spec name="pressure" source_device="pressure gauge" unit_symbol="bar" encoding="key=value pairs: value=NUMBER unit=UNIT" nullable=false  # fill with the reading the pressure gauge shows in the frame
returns value=12 unit=bar
